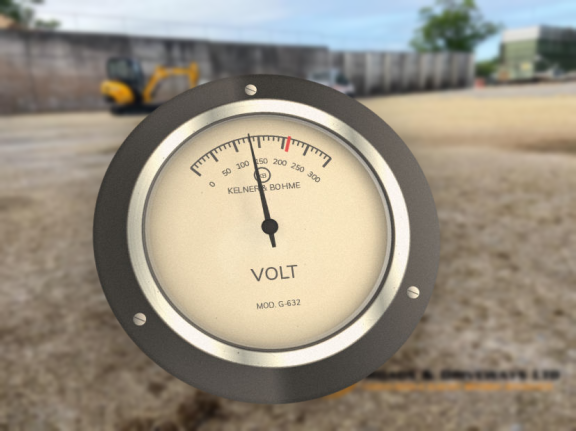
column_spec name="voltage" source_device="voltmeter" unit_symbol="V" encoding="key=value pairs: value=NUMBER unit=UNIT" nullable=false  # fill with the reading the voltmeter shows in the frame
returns value=130 unit=V
